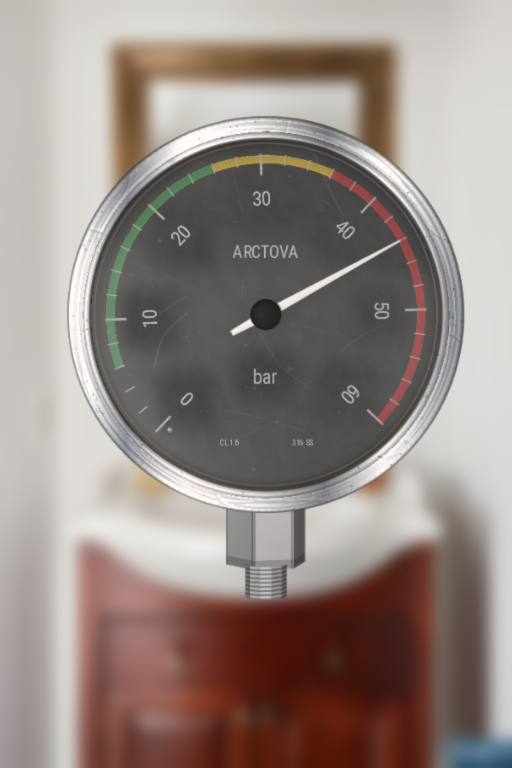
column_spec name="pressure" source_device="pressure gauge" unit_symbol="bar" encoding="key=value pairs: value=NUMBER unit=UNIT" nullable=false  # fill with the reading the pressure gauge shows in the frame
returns value=44 unit=bar
